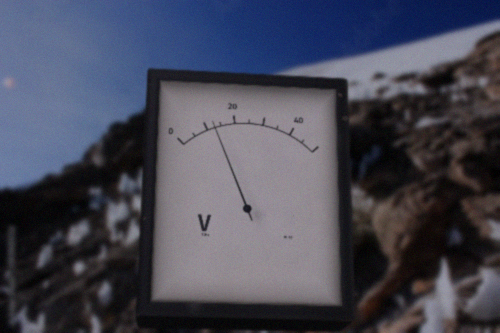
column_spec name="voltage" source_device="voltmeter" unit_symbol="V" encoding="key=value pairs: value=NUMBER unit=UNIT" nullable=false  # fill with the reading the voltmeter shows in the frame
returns value=12.5 unit=V
